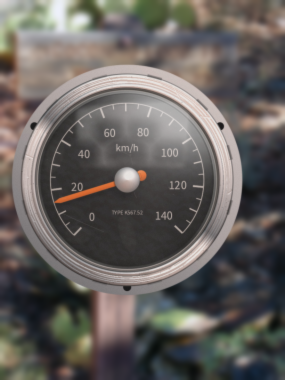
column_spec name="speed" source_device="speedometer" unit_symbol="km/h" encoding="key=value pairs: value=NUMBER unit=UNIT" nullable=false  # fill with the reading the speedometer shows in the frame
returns value=15 unit=km/h
